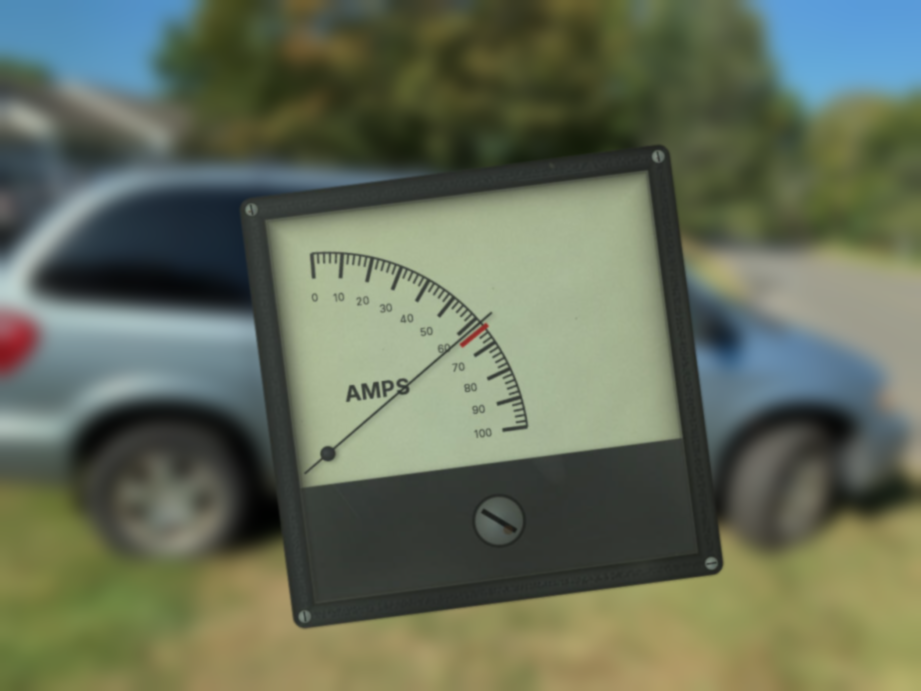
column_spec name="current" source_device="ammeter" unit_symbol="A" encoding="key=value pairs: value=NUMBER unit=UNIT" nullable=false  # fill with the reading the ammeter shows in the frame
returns value=62 unit=A
